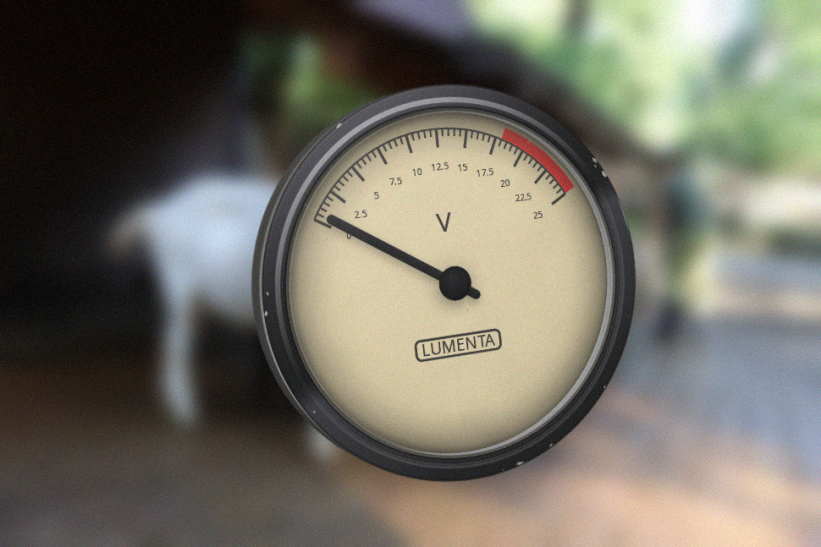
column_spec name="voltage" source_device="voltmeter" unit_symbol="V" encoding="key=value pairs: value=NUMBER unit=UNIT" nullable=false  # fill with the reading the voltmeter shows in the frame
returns value=0.5 unit=V
